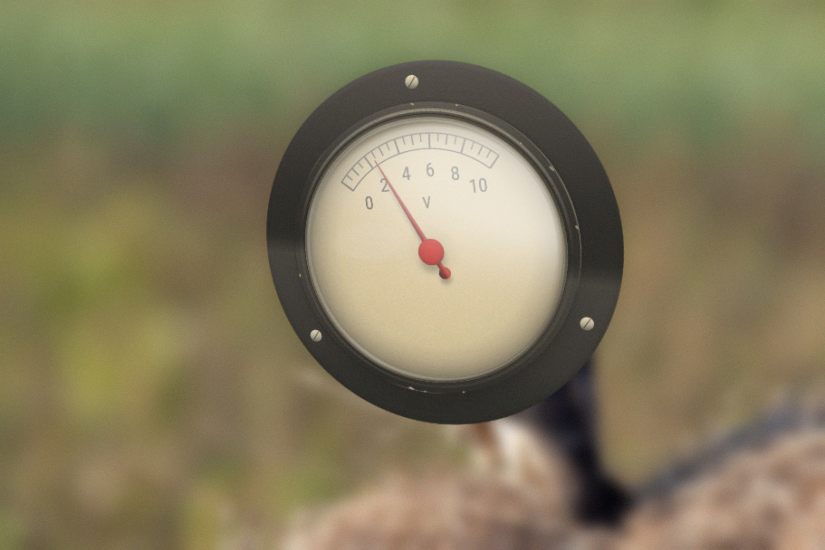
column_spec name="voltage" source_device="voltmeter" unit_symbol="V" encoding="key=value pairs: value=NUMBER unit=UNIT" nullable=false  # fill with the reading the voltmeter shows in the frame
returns value=2.5 unit=V
